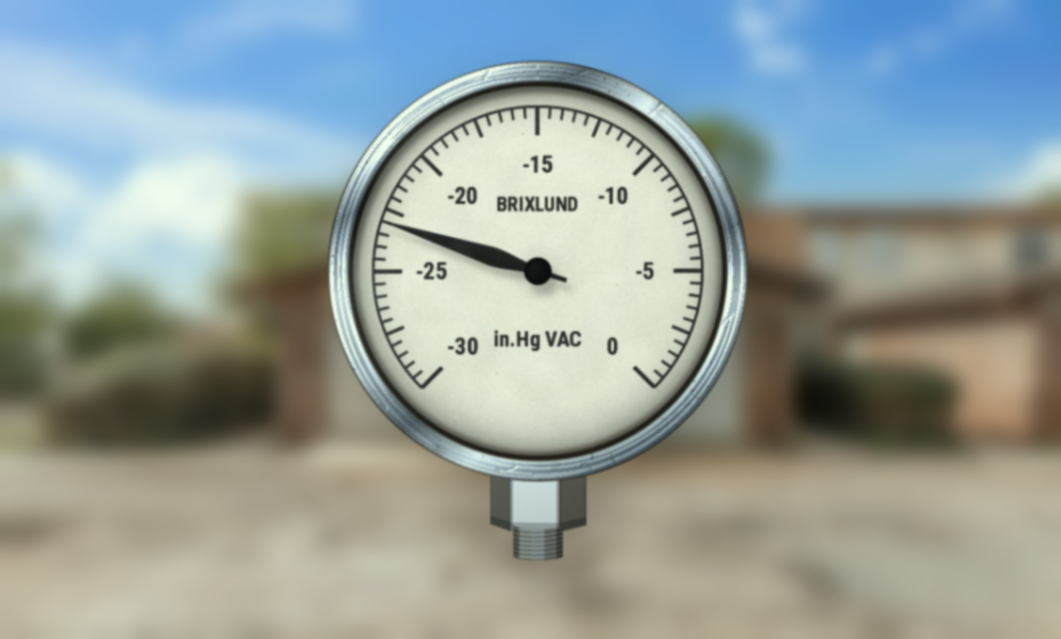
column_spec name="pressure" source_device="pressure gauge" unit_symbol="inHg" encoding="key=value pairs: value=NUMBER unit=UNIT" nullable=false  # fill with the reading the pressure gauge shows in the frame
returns value=-23 unit=inHg
